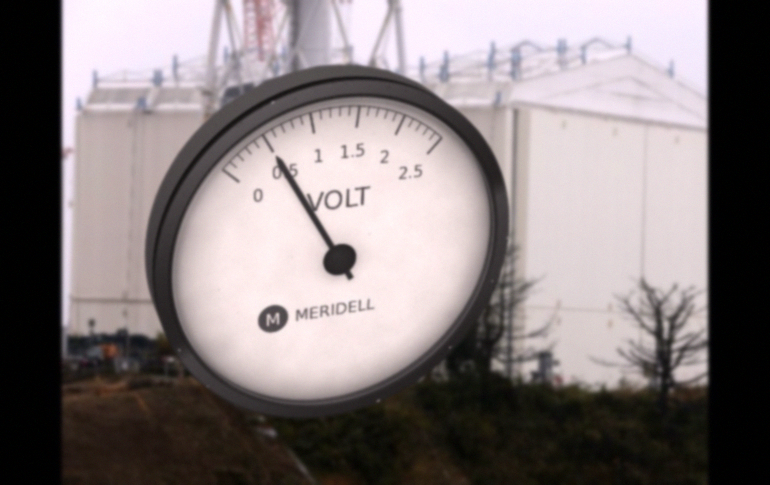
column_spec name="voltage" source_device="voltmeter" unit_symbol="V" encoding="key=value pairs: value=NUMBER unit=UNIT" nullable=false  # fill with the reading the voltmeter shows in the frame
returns value=0.5 unit=V
